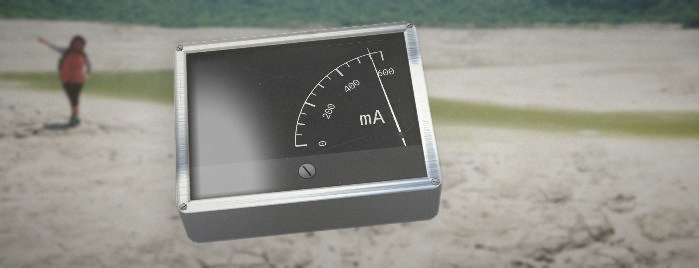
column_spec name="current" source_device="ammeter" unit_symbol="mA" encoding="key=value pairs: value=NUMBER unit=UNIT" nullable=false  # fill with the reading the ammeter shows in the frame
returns value=550 unit=mA
